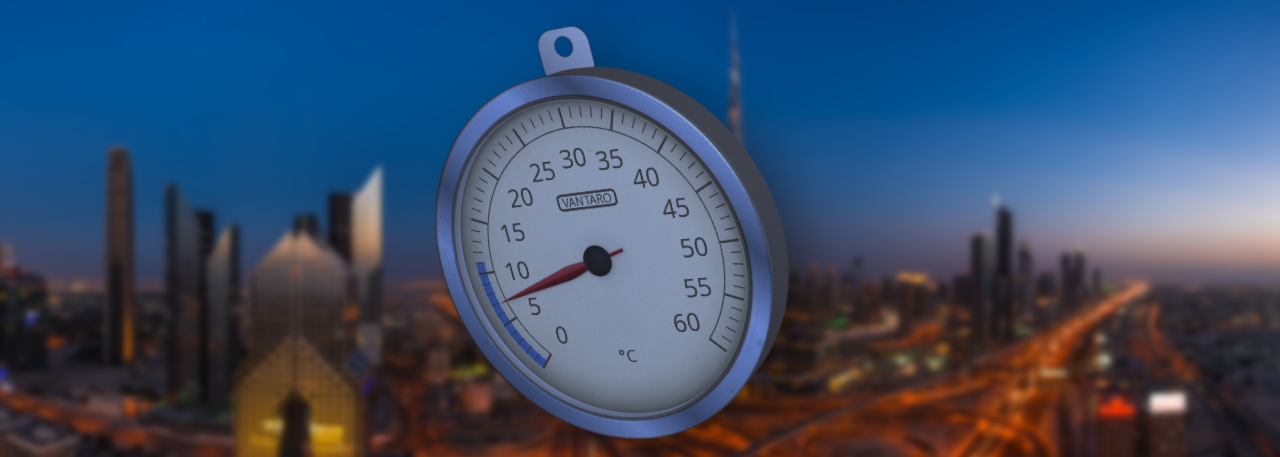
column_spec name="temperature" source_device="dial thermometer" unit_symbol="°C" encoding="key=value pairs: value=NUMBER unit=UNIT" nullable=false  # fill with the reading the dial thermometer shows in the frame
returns value=7 unit=°C
